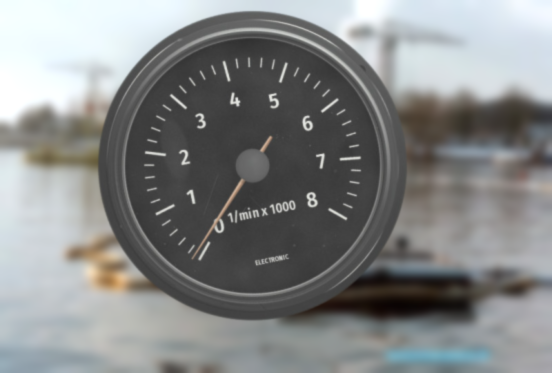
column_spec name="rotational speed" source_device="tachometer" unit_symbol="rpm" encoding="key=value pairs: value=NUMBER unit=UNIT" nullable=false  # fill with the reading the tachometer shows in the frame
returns value=100 unit=rpm
